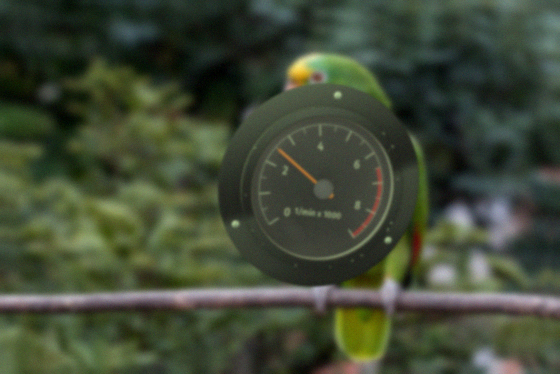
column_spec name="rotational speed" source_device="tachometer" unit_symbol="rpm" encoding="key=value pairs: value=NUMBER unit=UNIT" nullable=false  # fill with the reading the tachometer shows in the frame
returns value=2500 unit=rpm
